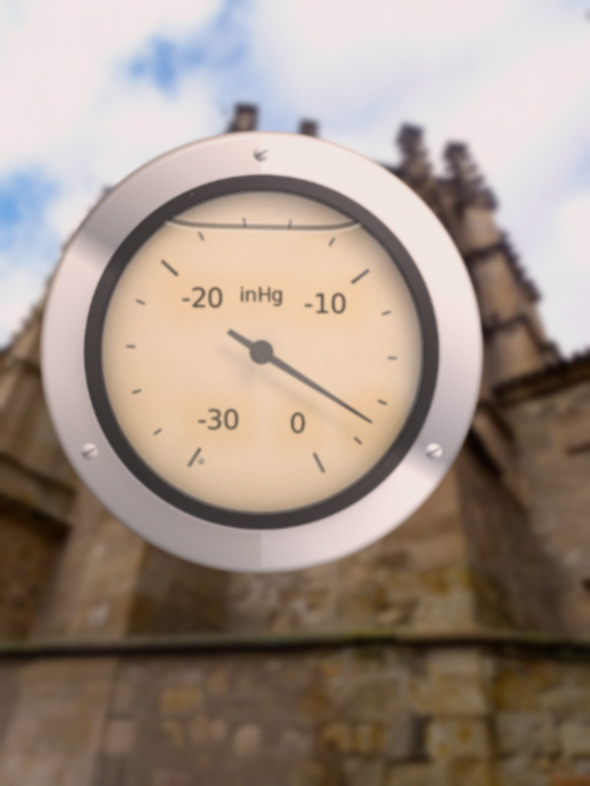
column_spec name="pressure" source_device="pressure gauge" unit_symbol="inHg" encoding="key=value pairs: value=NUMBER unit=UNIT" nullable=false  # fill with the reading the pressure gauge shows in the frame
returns value=-3 unit=inHg
